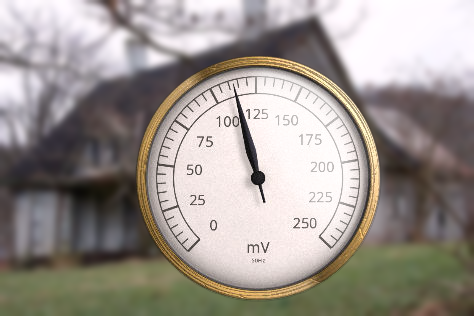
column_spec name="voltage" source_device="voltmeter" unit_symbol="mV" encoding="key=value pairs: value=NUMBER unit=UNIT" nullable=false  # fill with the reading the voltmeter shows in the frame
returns value=112.5 unit=mV
